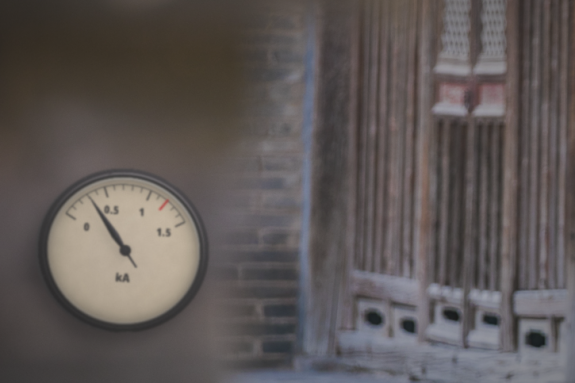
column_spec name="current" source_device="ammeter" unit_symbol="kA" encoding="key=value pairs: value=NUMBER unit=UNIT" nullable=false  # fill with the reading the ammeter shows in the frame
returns value=0.3 unit=kA
